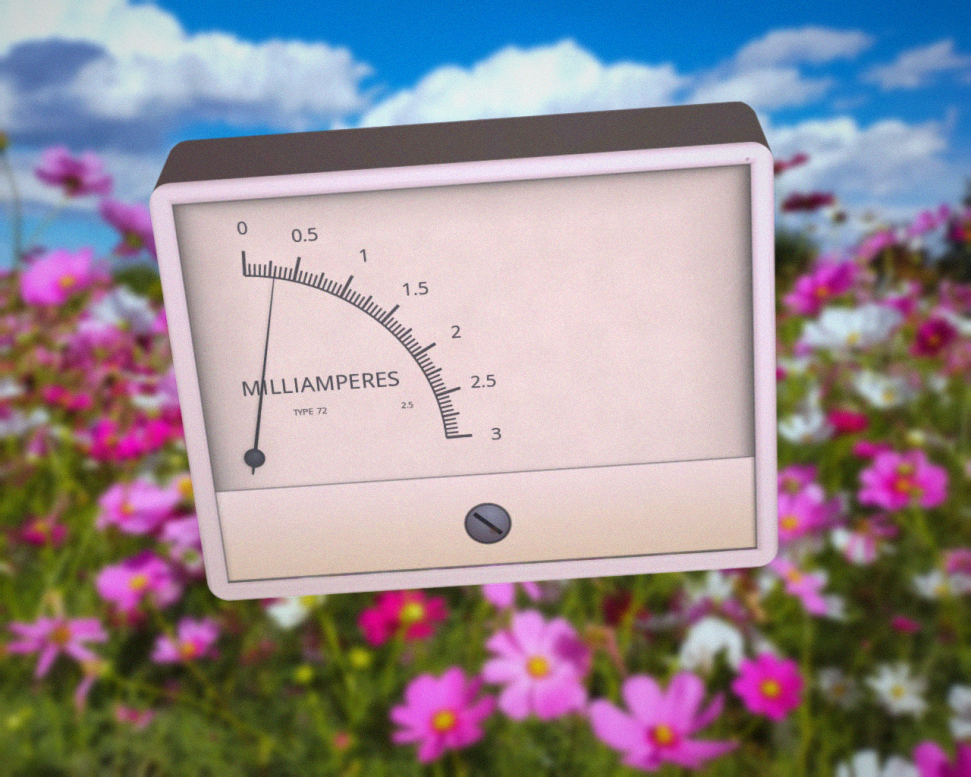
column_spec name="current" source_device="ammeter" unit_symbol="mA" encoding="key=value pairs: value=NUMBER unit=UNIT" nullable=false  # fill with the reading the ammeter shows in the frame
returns value=0.3 unit=mA
